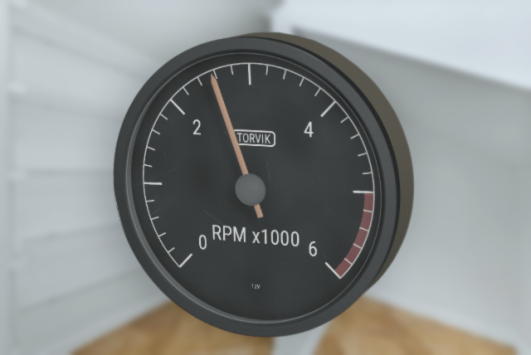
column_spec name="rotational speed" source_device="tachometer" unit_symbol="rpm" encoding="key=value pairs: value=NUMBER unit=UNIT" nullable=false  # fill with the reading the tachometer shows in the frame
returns value=2600 unit=rpm
